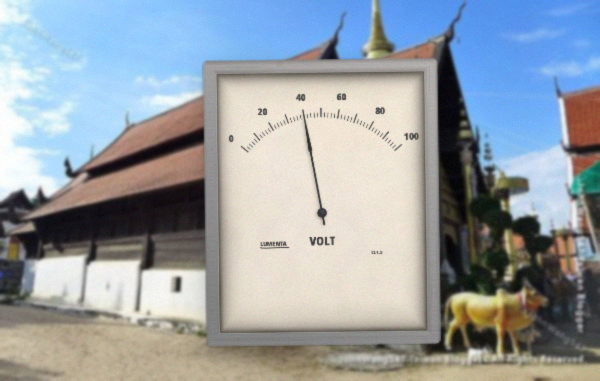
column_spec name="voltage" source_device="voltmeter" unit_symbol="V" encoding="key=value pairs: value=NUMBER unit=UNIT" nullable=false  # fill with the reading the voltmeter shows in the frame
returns value=40 unit=V
